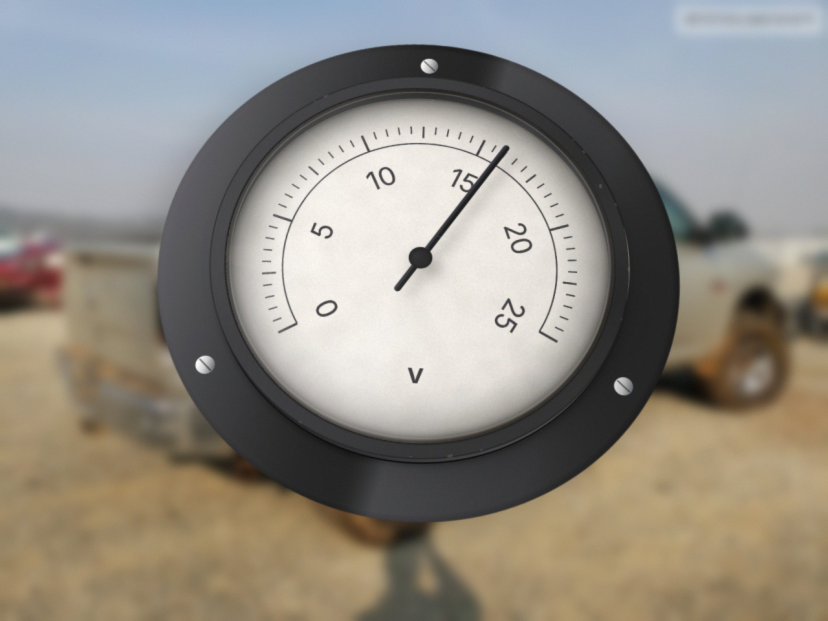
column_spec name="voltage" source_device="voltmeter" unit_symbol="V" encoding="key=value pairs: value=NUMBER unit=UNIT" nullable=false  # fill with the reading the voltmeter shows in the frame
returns value=16 unit=V
